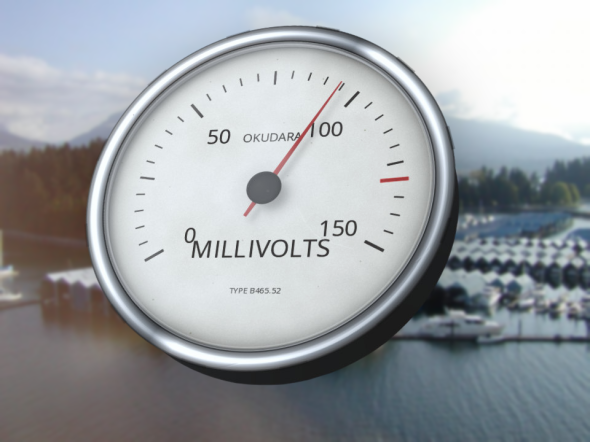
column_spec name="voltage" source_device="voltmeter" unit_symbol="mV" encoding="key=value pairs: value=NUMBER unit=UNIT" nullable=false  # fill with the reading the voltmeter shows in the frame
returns value=95 unit=mV
